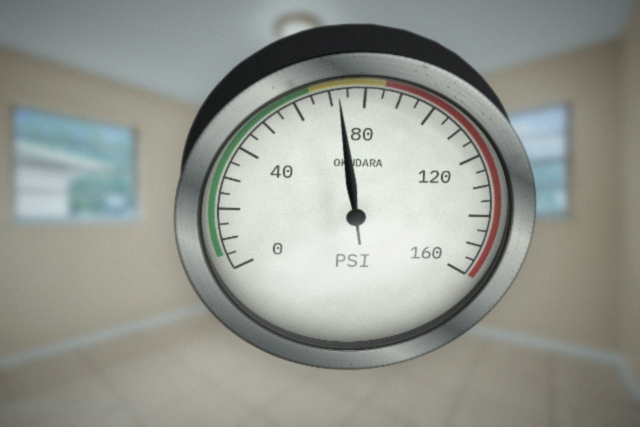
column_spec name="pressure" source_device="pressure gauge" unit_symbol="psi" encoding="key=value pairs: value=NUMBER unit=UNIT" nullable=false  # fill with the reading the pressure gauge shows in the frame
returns value=72.5 unit=psi
